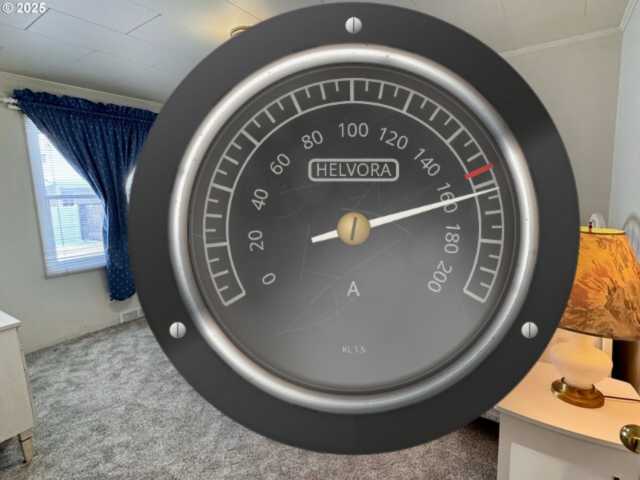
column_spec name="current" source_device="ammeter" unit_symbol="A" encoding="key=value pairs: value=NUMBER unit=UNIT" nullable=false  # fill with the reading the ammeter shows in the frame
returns value=162.5 unit=A
